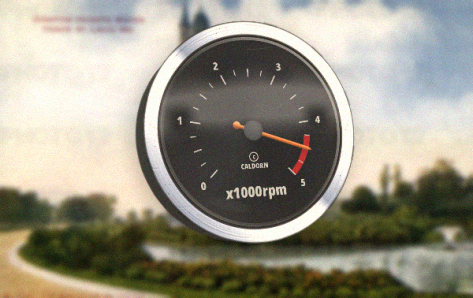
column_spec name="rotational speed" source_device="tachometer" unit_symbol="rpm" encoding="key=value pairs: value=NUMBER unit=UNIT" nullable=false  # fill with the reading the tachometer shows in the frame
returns value=4500 unit=rpm
